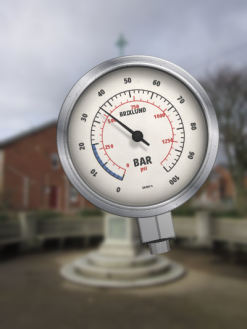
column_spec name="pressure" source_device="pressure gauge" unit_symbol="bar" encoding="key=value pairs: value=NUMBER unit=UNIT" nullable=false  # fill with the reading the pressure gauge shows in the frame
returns value=36 unit=bar
